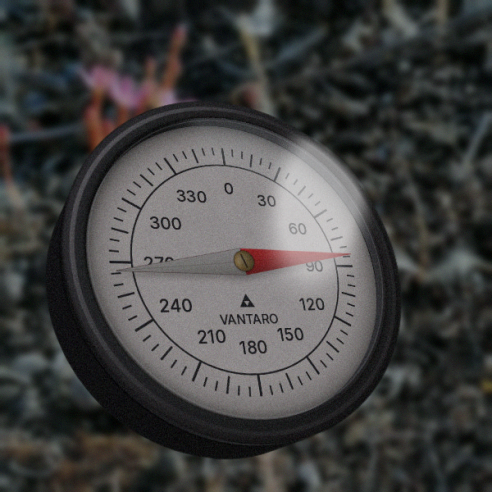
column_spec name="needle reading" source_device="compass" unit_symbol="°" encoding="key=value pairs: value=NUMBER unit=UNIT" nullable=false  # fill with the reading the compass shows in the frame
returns value=85 unit=°
